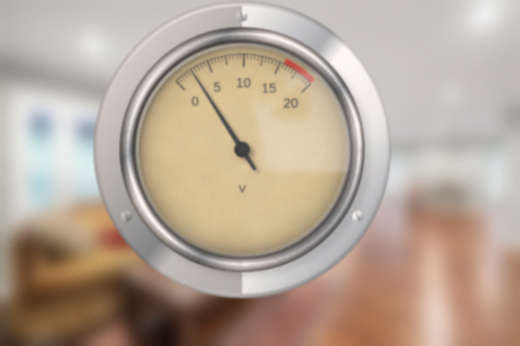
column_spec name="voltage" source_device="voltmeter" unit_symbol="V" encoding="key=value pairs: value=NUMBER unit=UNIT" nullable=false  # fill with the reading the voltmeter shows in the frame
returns value=2.5 unit=V
